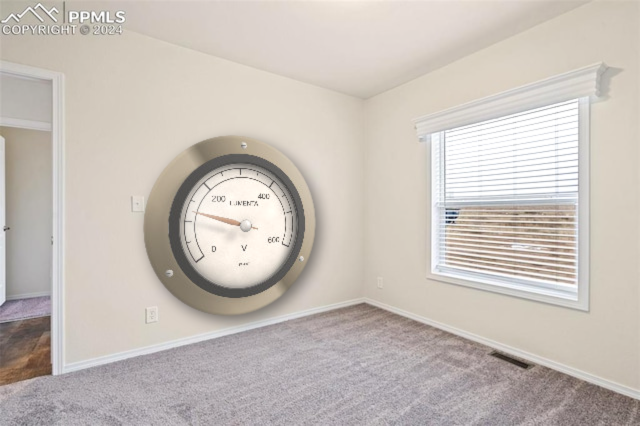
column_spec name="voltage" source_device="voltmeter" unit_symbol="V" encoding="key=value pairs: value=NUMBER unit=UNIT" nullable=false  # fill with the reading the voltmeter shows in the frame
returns value=125 unit=V
